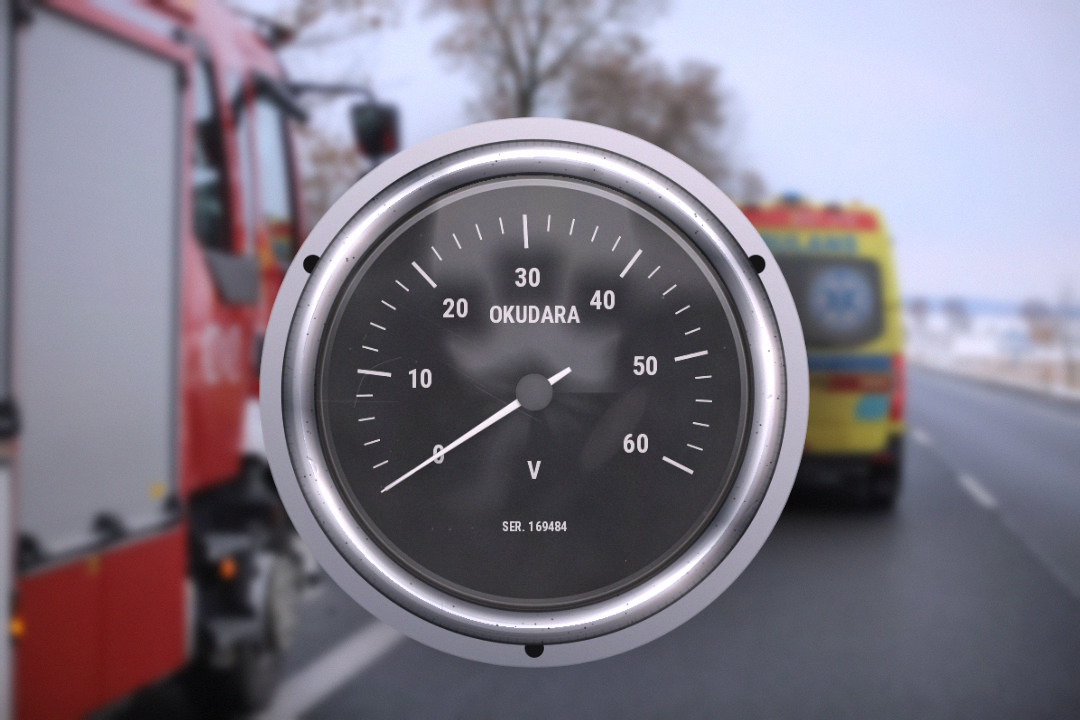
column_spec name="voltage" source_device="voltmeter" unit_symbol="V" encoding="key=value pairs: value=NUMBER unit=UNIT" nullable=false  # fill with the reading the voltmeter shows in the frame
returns value=0 unit=V
